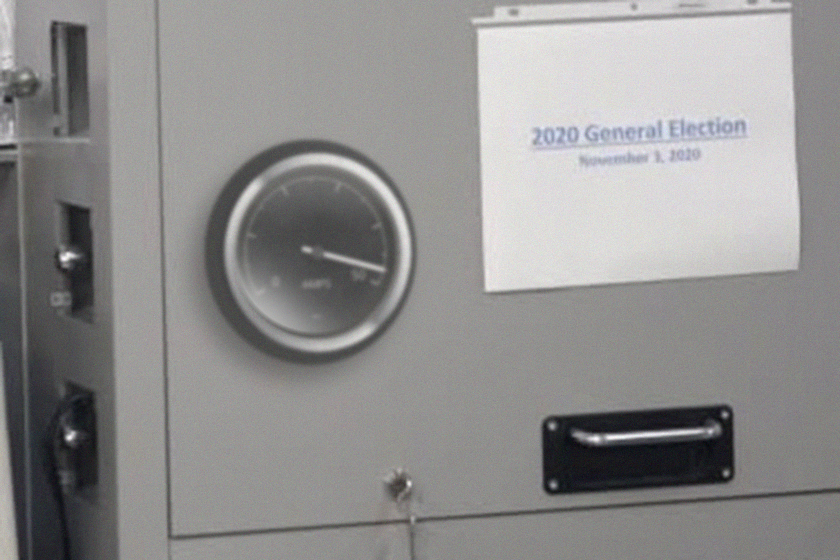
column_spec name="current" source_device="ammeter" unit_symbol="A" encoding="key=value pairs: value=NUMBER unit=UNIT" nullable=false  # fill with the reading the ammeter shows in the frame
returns value=47.5 unit=A
